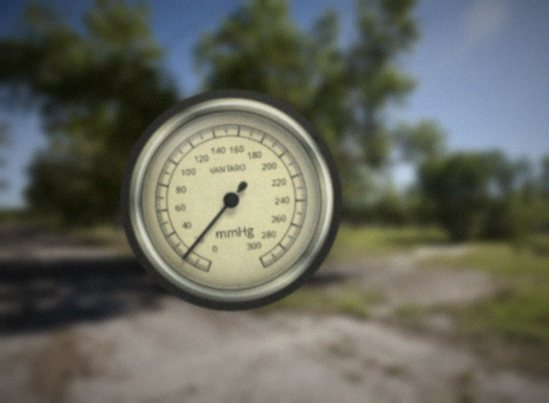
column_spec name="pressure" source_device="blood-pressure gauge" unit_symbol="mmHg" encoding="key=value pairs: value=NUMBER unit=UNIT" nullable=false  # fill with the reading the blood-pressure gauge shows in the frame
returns value=20 unit=mmHg
